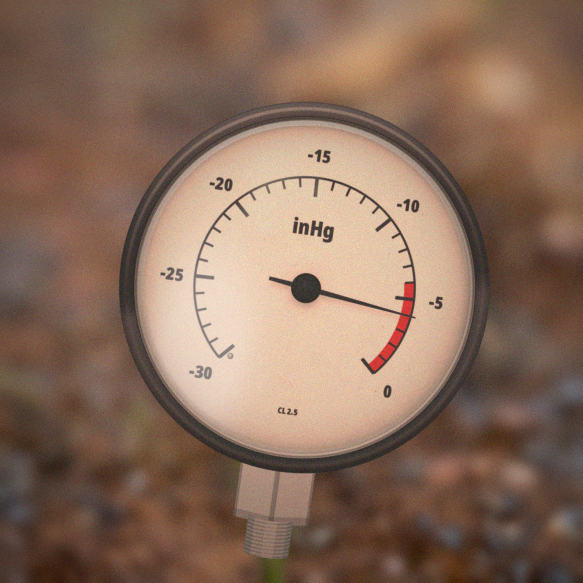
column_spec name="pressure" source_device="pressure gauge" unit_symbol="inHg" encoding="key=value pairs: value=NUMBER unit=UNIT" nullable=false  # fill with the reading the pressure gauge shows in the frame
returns value=-4 unit=inHg
